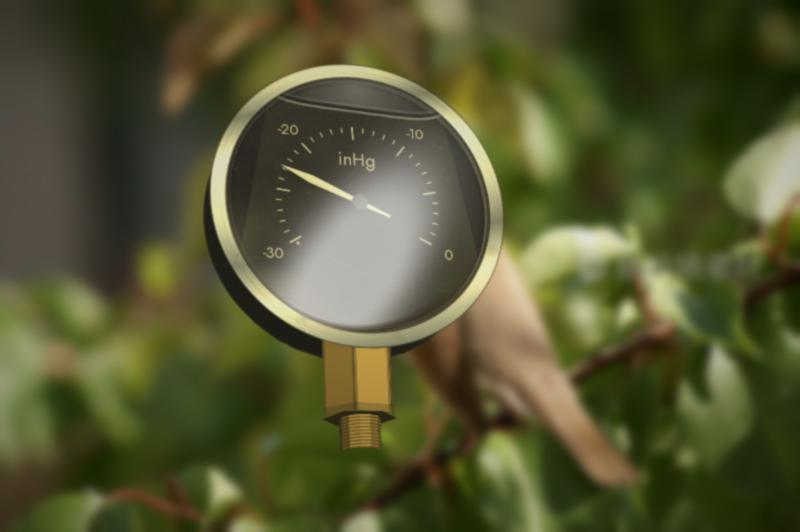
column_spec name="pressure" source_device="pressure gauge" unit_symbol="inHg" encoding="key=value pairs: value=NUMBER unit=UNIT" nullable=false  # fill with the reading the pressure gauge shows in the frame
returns value=-23 unit=inHg
